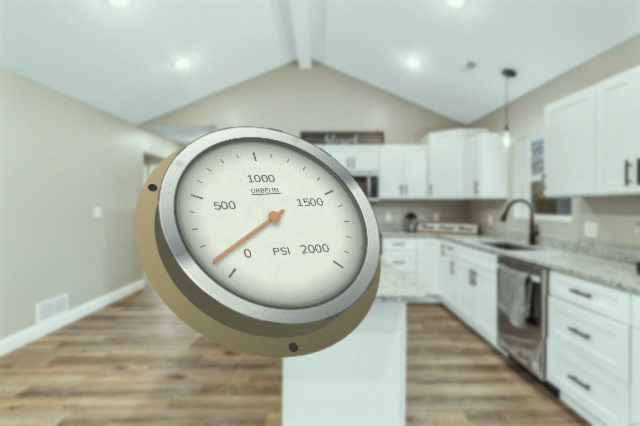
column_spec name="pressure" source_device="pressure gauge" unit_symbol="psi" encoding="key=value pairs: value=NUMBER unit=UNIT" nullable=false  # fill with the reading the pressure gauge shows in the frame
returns value=100 unit=psi
